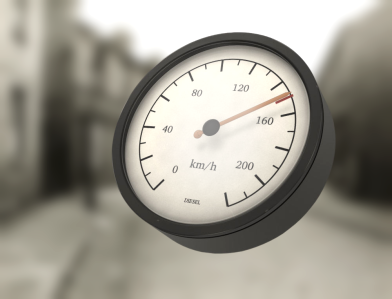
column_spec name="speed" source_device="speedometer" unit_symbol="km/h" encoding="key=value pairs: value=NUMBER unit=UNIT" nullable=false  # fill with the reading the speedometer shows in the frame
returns value=150 unit=km/h
